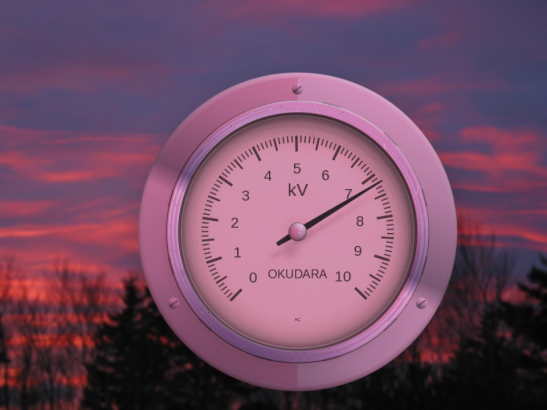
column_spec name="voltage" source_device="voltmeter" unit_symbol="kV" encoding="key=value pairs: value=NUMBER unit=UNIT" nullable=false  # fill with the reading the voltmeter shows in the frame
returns value=7.2 unit=kV
